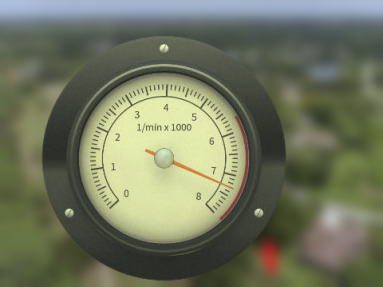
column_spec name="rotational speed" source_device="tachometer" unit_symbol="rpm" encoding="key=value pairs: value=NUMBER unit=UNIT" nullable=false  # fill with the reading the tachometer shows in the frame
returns value=7300 unit=rpm
